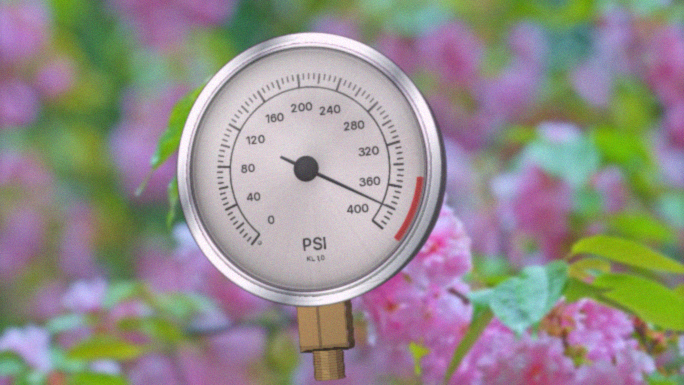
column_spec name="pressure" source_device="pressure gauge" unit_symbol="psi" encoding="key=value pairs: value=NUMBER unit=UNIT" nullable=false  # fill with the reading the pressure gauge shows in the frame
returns value=380 unit=psi
